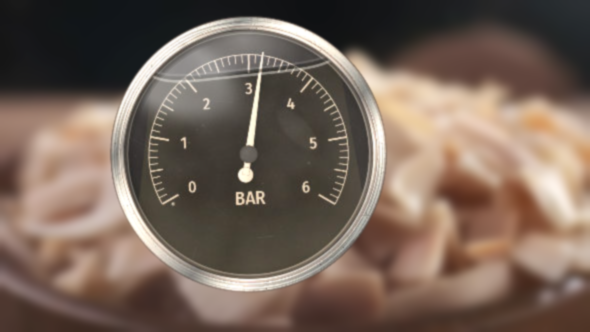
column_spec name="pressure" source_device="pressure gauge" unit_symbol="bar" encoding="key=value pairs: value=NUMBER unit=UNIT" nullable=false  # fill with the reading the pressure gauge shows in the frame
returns value=3.2 unit=bar
